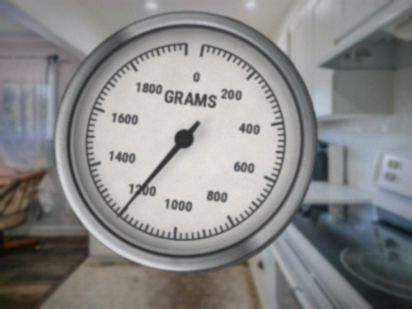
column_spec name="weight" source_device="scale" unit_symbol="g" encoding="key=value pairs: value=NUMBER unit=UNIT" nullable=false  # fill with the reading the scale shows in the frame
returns value=1200 unit=g
